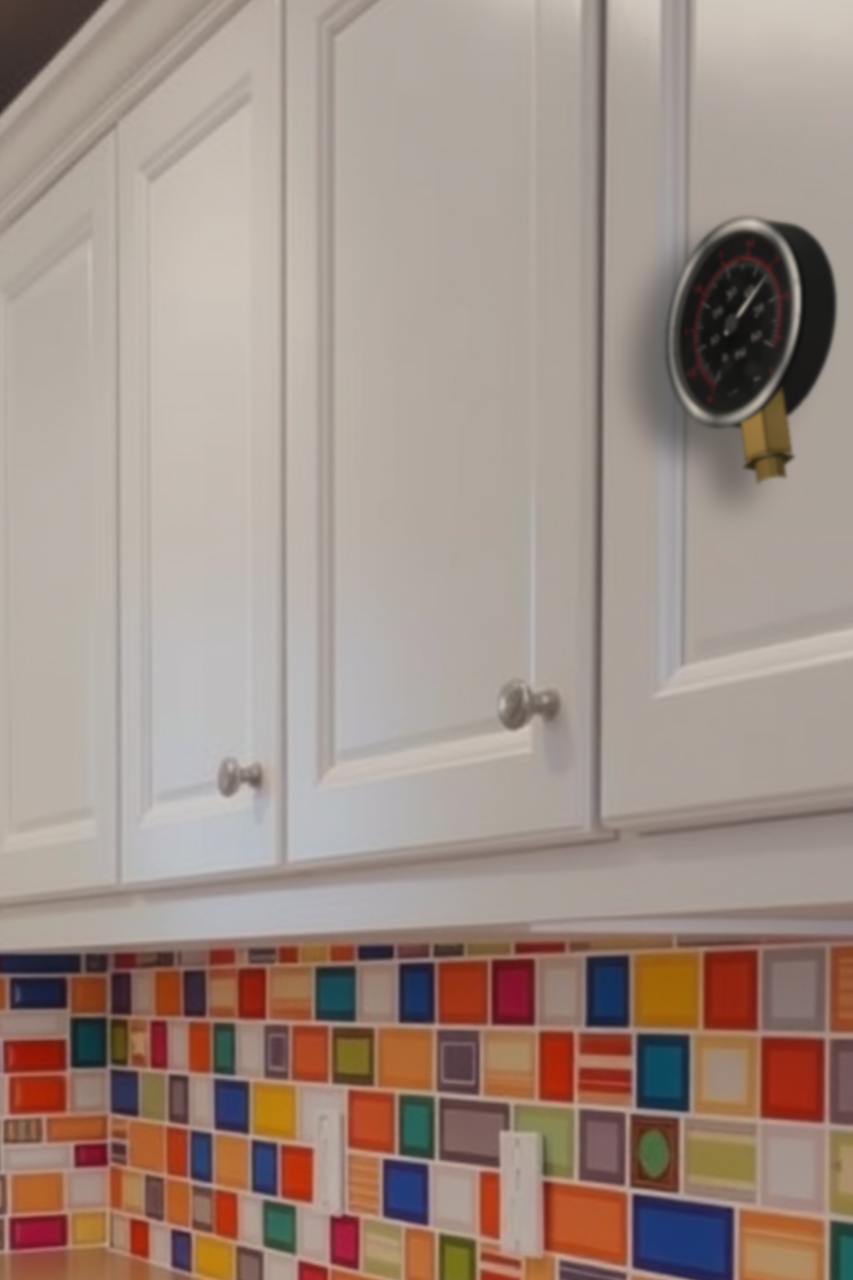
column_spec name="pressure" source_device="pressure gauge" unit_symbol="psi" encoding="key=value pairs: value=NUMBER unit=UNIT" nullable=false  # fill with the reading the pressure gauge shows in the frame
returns value=45 unit=psi
